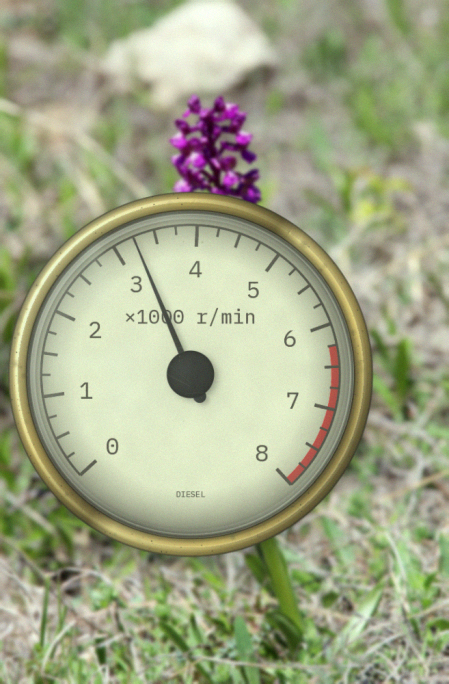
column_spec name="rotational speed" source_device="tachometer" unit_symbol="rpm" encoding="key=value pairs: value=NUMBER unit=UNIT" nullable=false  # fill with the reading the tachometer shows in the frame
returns value=3250 unit=rpm
